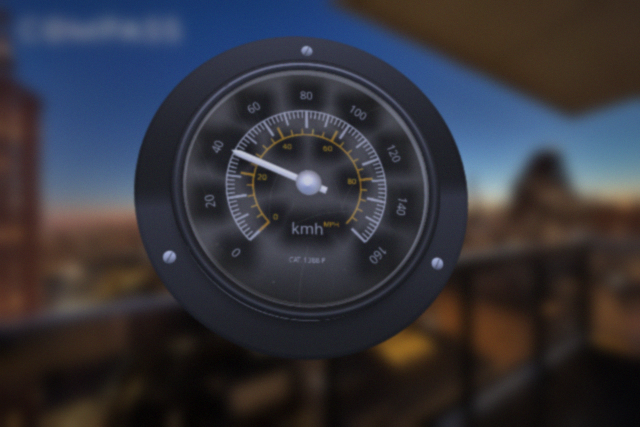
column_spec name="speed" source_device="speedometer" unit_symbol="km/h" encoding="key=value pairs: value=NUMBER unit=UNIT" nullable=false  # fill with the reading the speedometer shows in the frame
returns value=40 unit=km/h
